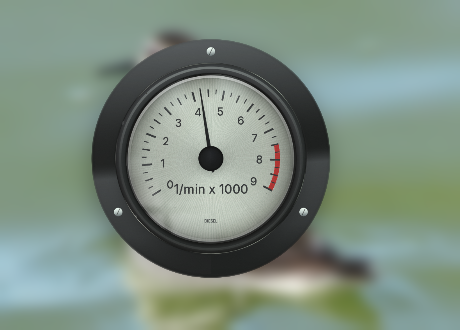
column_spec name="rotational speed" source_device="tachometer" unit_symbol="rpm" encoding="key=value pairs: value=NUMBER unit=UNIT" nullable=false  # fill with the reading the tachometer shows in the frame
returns value=4250 unit=rpm
